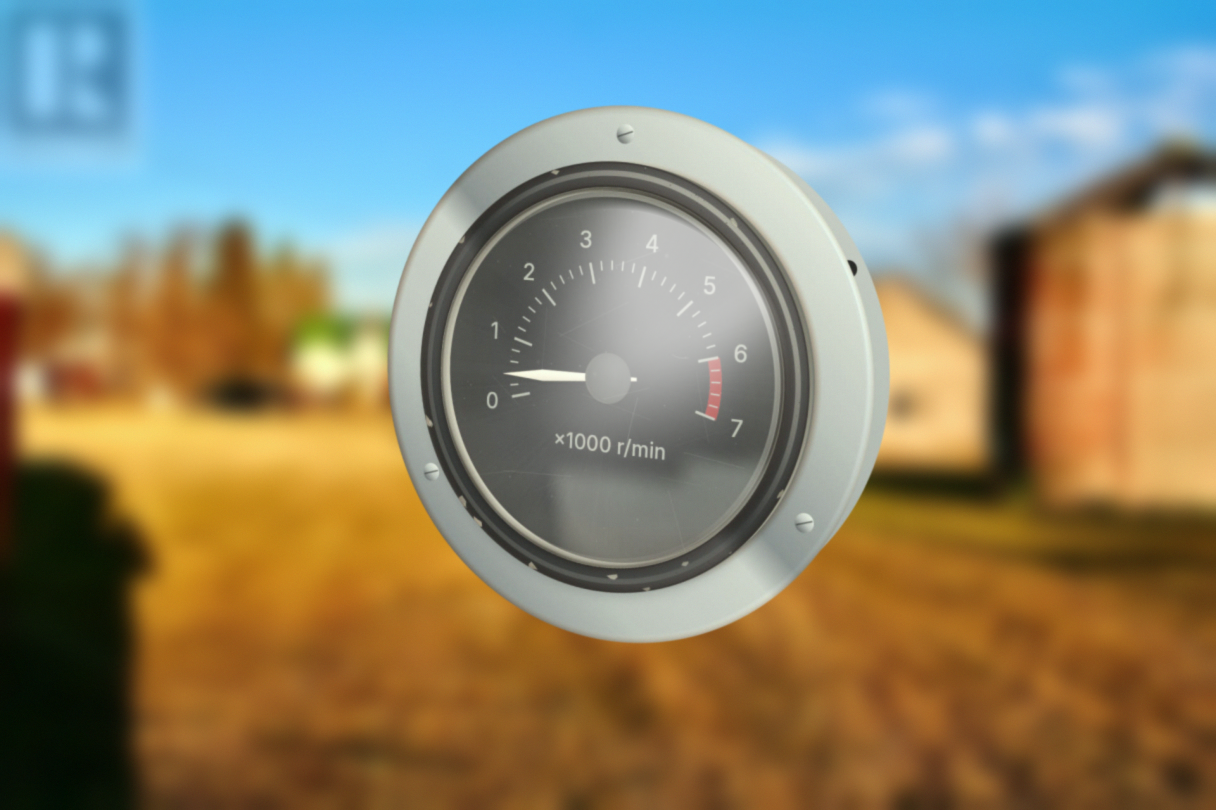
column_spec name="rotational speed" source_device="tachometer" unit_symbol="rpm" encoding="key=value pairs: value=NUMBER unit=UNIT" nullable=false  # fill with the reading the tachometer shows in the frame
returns value=400 unit=rpm
